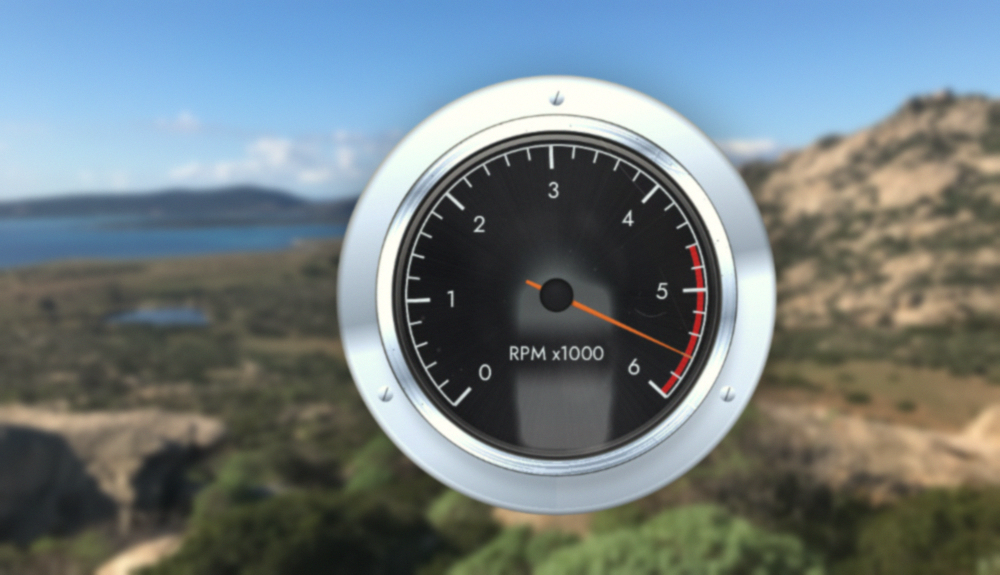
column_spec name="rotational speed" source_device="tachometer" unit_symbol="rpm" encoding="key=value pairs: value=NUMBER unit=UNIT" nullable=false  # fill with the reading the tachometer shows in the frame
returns value=5600 unit=rpm
